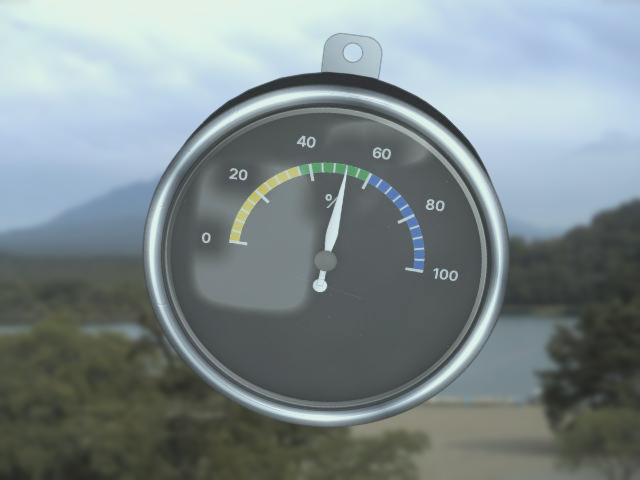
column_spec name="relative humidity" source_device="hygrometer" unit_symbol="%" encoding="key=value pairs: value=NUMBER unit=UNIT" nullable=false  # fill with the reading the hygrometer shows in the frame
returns value=52 unit=%
